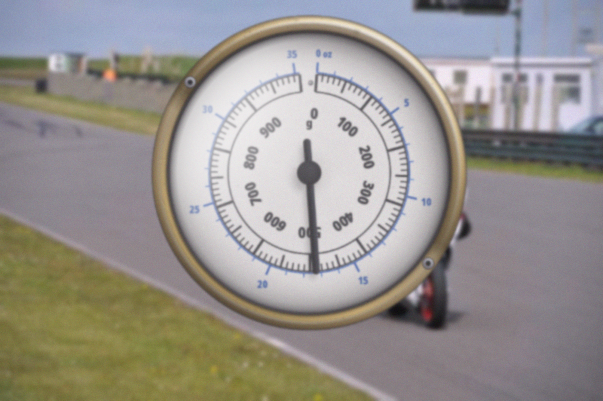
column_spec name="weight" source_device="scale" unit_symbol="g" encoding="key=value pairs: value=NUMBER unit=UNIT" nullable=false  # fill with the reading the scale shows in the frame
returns value=490 unit=g
